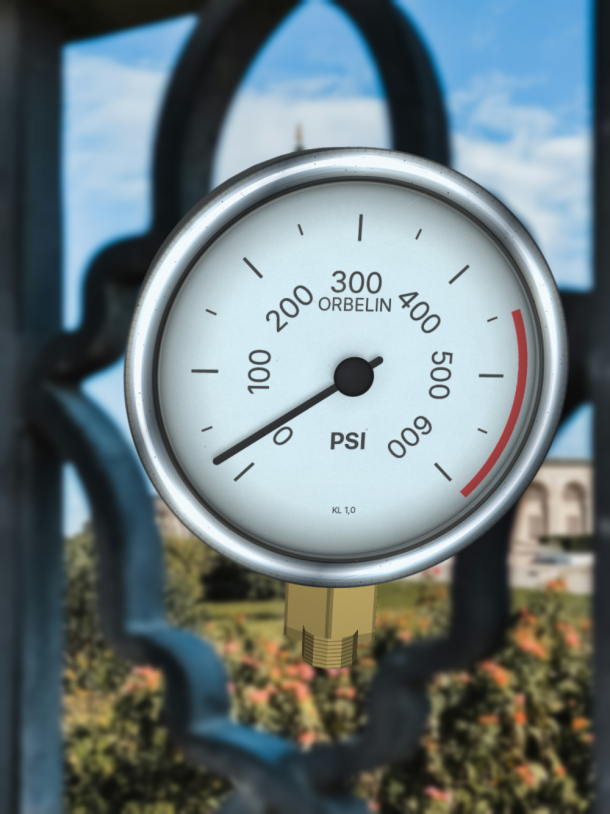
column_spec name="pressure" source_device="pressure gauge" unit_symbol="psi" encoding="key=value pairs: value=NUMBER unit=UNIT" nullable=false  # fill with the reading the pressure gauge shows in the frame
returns value=25 unit=psi
